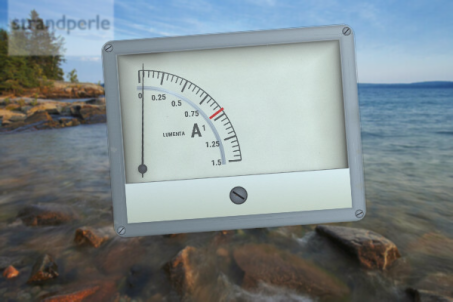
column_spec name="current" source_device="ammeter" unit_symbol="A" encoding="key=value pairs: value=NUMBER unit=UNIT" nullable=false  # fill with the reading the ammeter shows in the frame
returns value=0.05 unit=A
